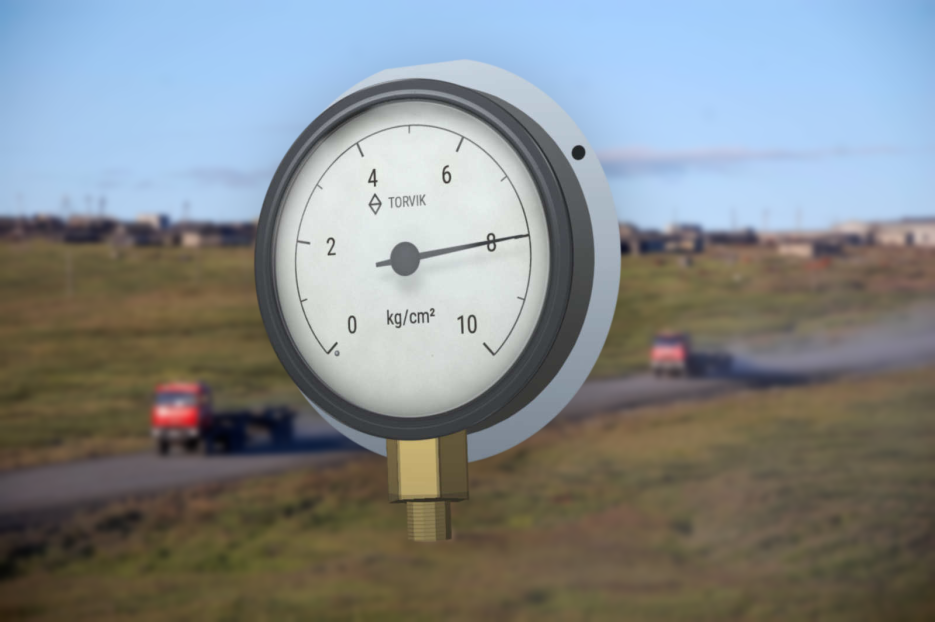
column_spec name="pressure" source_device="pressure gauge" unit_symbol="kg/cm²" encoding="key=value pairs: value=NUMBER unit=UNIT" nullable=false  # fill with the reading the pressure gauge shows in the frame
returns value=8 unit=kg/cm²
